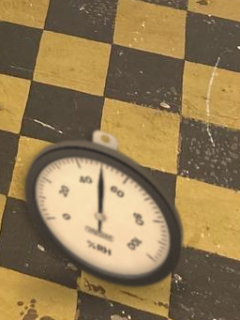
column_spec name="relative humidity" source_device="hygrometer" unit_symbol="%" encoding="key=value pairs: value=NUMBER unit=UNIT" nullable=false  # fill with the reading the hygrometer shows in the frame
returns value=50 unit=%
